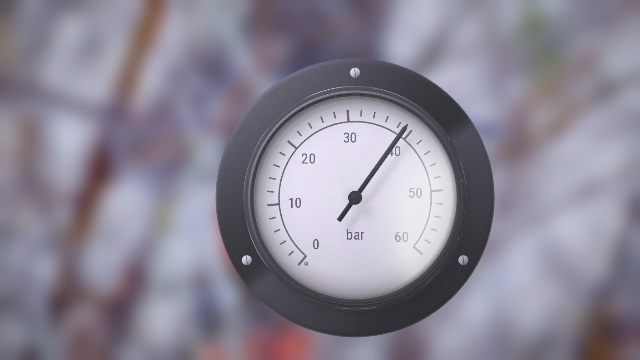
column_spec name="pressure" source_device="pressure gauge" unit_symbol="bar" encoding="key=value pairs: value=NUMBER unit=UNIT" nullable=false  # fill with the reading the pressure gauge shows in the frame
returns value=39 unit=bar
